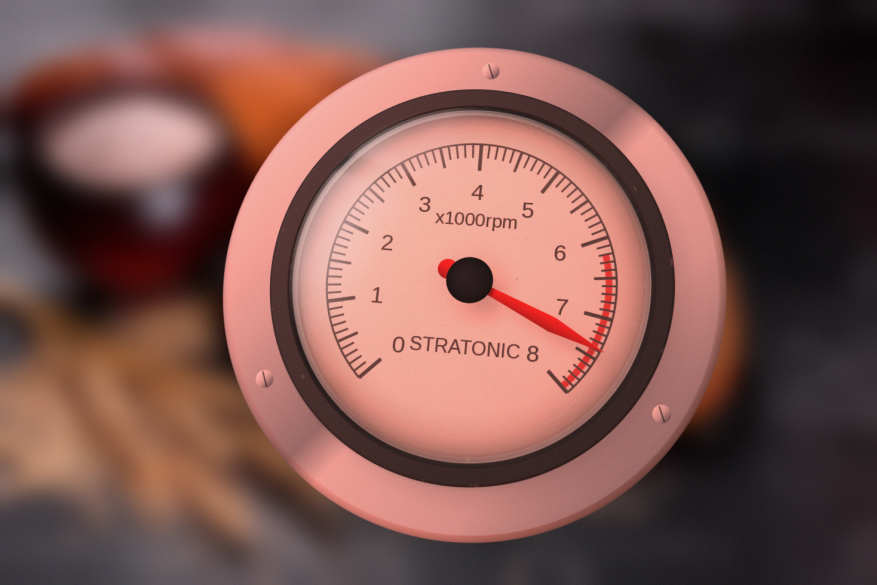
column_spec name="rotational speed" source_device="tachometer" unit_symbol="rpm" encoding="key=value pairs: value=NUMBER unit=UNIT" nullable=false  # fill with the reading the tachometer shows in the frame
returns value=7400 unit=rpm
